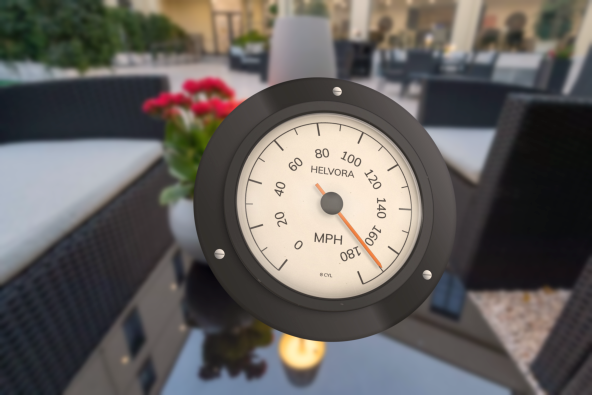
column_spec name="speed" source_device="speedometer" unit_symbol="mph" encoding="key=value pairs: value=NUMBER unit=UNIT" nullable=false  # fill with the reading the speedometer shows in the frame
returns value=170 unit=mph
